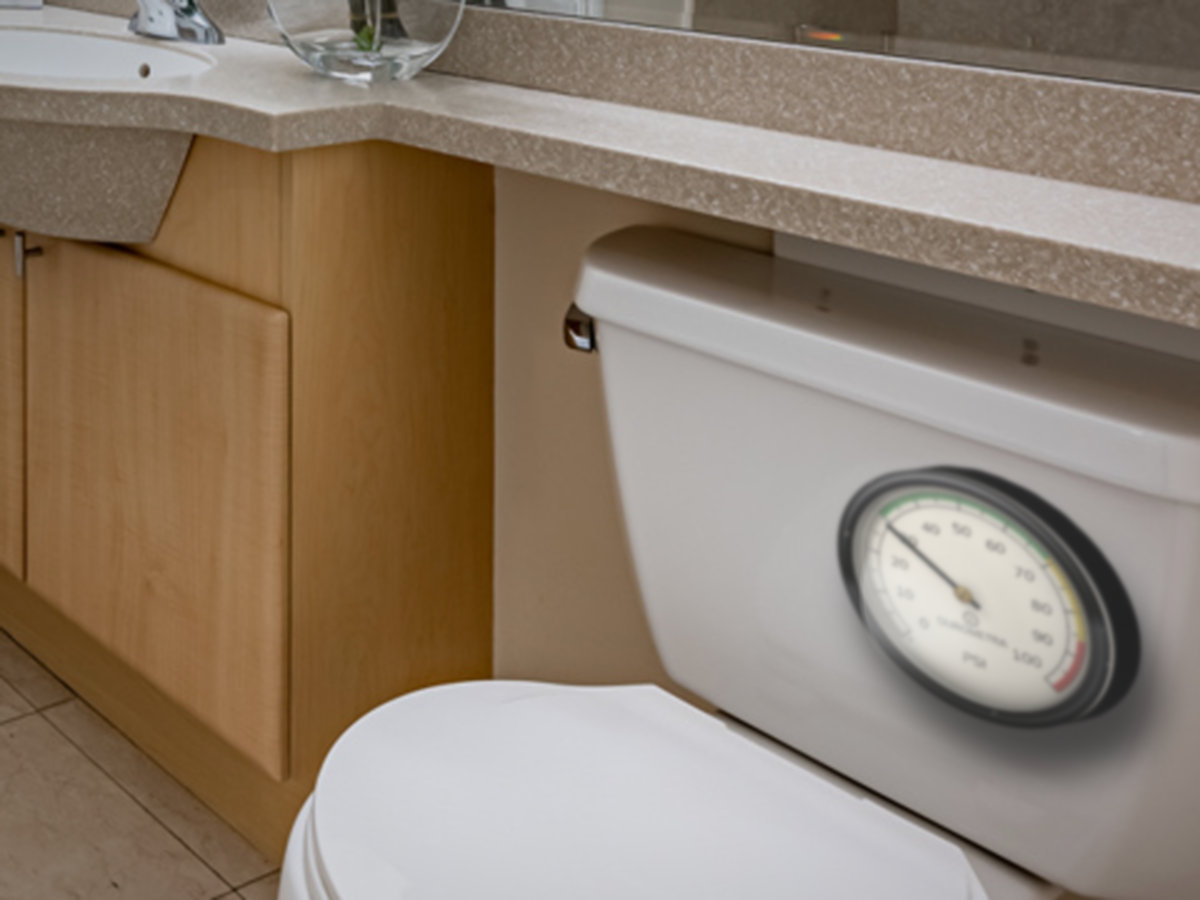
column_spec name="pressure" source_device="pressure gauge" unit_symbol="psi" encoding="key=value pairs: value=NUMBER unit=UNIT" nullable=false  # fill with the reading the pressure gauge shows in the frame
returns value=30 unit=psi
